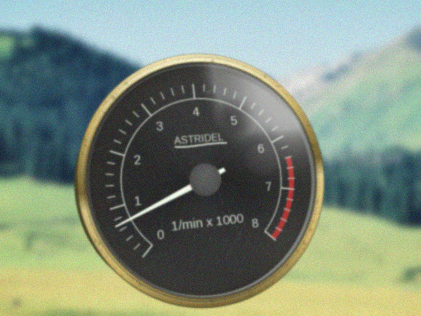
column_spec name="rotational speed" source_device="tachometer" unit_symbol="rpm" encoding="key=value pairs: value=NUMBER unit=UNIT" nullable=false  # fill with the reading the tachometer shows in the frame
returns value=700 unit=rpm
